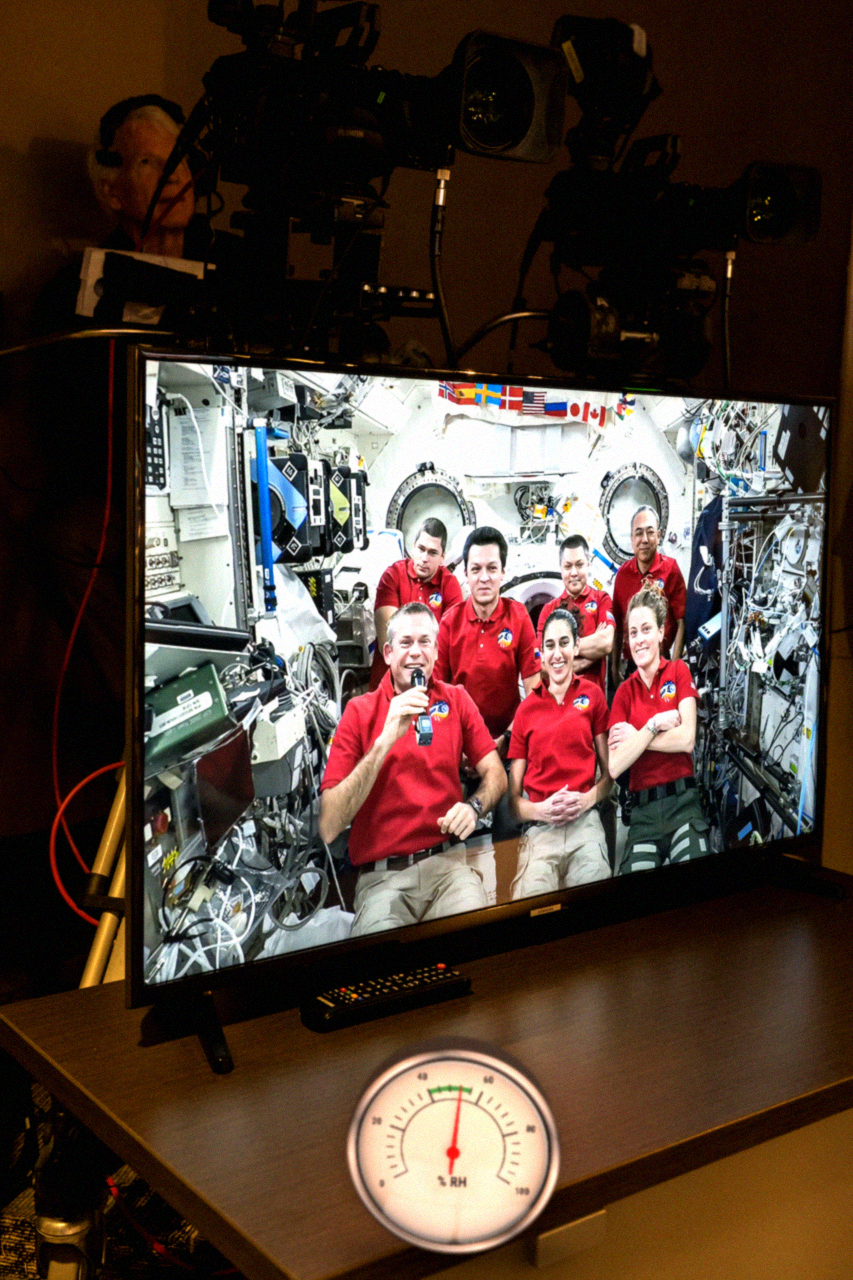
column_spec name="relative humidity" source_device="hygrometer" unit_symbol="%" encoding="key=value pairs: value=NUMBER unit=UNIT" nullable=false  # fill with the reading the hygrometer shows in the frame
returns value=52 unit=%
